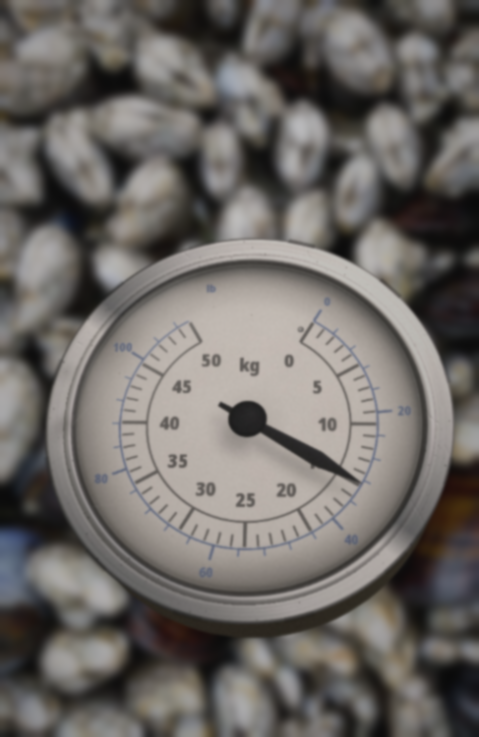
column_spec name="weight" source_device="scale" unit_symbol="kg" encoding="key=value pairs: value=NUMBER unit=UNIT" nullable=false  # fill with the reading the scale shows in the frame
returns value=15 unit=kg
